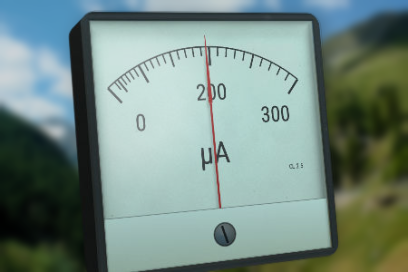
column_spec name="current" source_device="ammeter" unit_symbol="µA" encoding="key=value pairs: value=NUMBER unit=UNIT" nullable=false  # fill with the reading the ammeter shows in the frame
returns value=195 unit=µA
